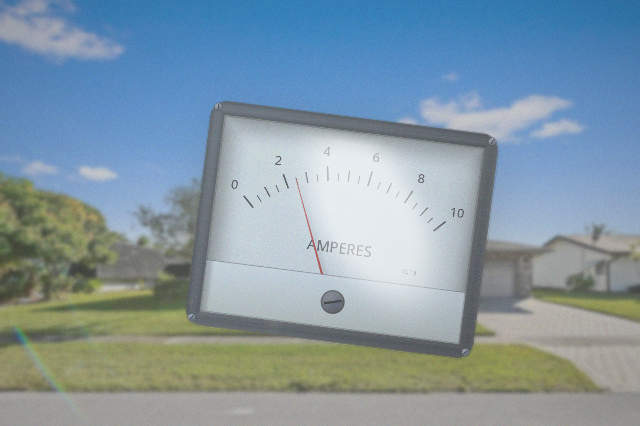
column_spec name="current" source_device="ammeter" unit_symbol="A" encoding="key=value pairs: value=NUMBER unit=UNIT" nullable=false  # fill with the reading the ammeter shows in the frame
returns value=2.5 unit=A
